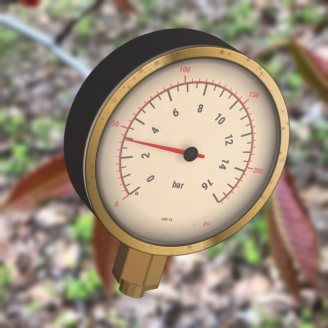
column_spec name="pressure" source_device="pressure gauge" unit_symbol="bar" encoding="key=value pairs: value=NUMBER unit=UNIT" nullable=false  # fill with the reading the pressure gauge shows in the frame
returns value=3 unit=bar
